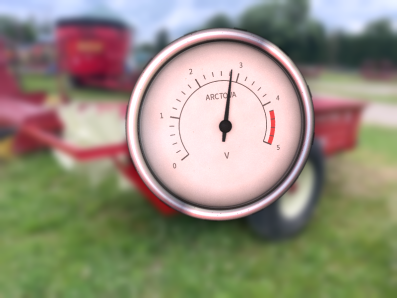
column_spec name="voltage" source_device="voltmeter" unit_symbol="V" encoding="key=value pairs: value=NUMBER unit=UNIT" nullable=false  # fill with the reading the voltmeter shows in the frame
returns value=2.8 unit=V
